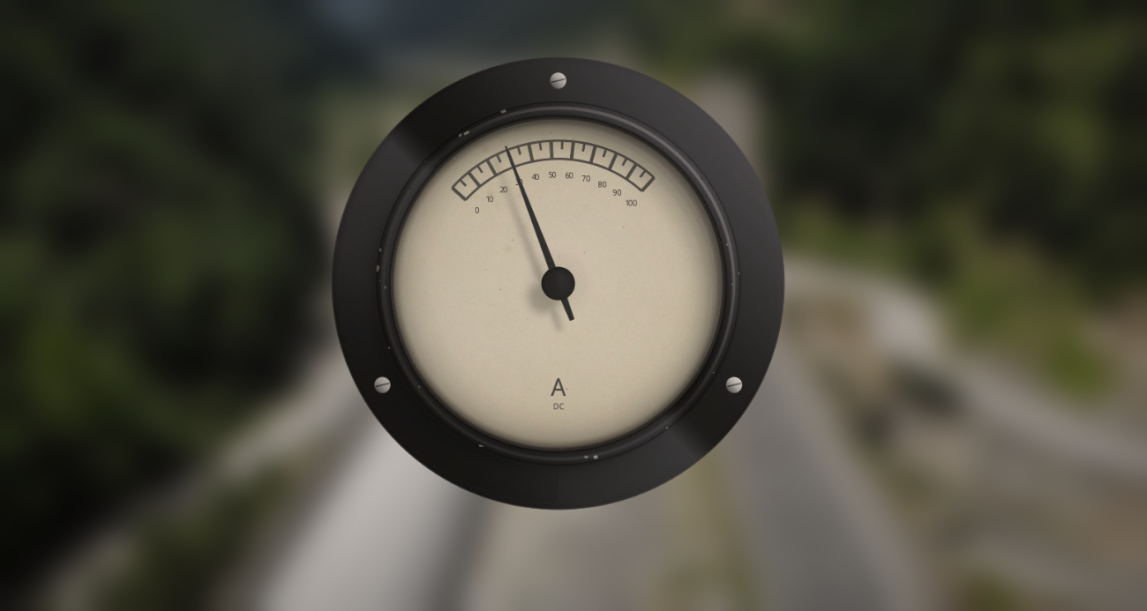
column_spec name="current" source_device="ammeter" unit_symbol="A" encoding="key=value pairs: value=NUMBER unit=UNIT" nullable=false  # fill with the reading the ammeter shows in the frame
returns value=30 unit=A
